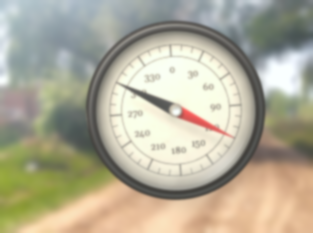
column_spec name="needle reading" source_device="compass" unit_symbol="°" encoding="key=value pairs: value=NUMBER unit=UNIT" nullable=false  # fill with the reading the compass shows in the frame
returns value=120 unit=°
